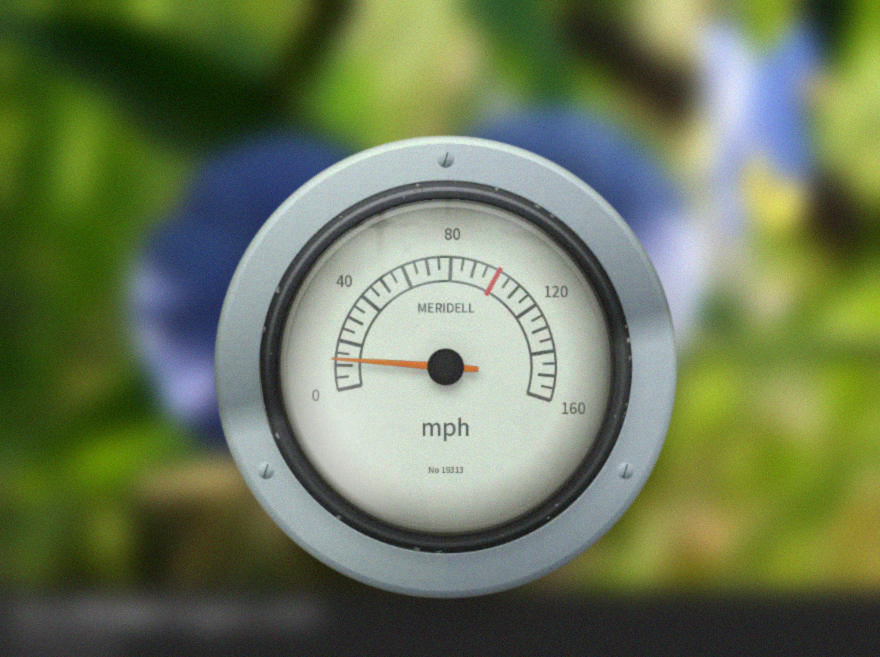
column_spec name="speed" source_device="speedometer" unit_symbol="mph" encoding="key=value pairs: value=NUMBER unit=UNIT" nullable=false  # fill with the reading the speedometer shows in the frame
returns value=12.5 unit=mph
